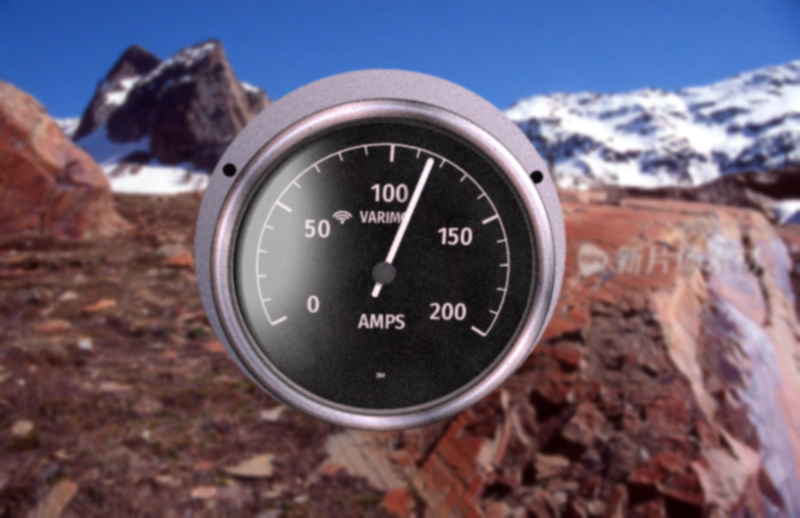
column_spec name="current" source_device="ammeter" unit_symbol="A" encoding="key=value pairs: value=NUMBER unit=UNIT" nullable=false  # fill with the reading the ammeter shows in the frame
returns value=115 unit=A
